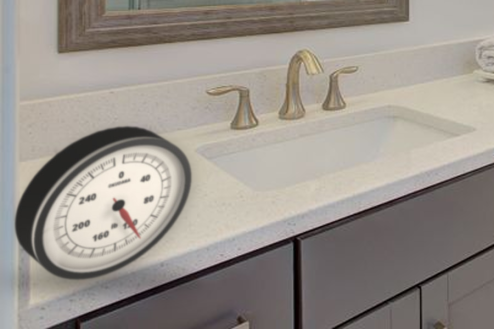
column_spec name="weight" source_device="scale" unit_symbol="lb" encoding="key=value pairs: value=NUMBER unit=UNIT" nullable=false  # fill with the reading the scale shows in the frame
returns value=120 unit=lb
